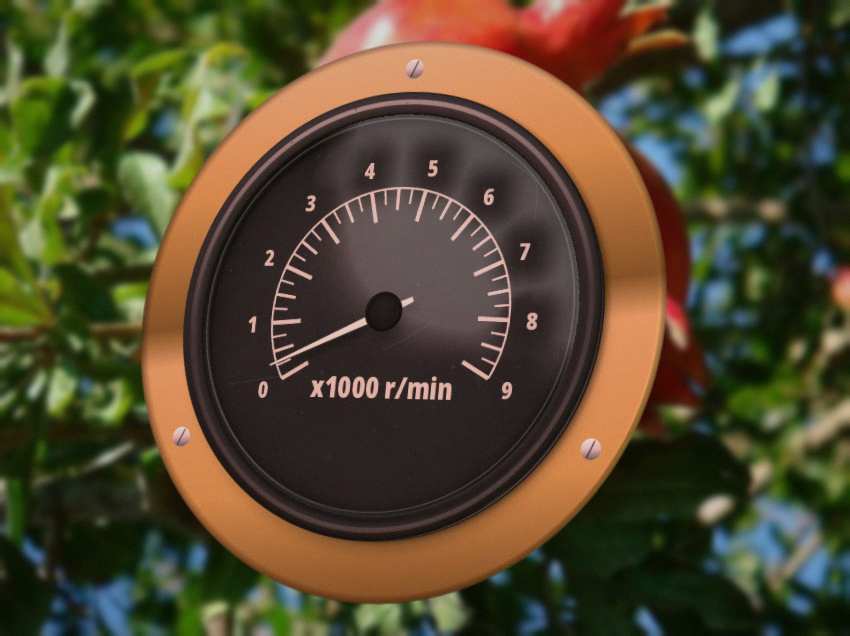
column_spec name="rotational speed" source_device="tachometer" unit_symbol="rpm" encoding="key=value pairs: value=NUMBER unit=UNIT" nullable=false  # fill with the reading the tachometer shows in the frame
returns value=250 unit=rpm
